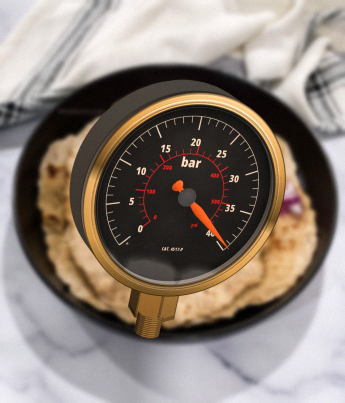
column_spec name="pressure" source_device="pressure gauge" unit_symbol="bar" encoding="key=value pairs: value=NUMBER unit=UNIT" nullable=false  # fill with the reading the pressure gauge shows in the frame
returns value=39.5 unit=bar
